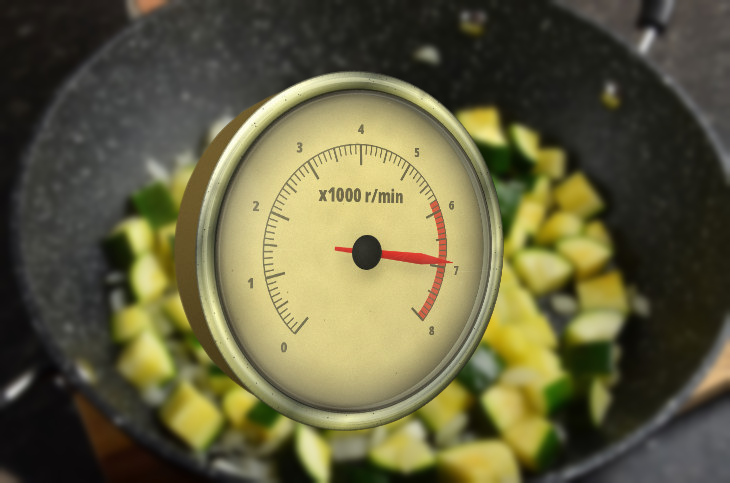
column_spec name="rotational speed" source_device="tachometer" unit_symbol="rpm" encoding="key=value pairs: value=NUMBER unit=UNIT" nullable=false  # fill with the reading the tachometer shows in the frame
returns value=6900 unit=rpm
